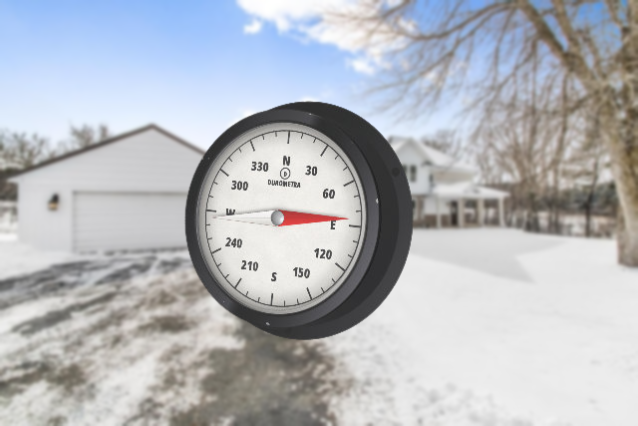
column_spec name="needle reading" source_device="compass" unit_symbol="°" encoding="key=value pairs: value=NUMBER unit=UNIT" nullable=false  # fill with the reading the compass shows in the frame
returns value=85 unit=°
